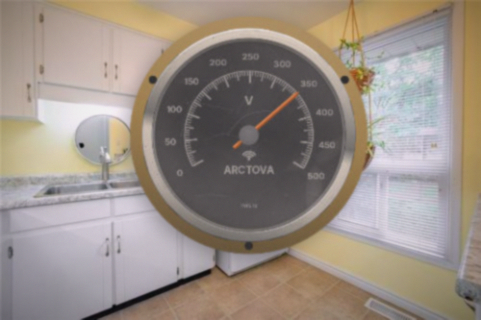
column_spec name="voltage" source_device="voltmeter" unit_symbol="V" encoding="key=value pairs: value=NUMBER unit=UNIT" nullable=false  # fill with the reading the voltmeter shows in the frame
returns value=350 unit=V
